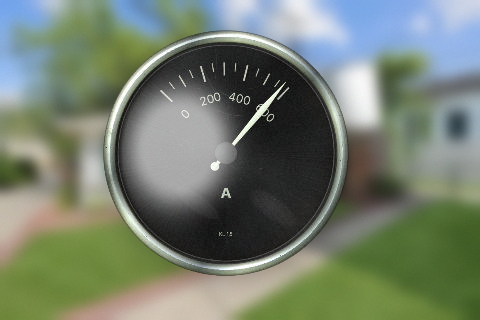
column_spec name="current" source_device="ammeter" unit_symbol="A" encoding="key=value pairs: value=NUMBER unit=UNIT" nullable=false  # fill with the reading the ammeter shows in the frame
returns value=575 unit=A
